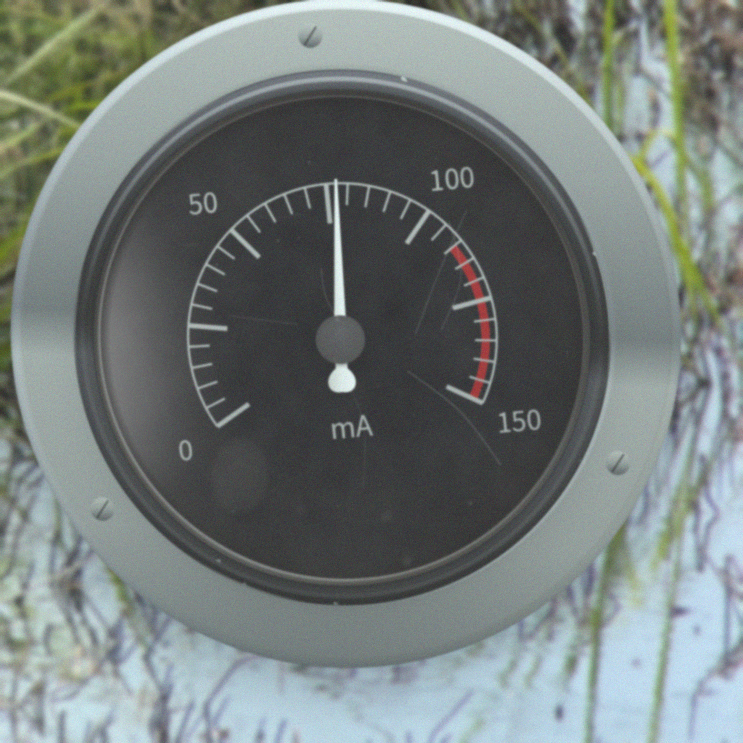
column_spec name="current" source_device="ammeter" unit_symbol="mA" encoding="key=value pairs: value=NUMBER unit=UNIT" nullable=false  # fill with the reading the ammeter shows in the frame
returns value=77.5 unit=mA
